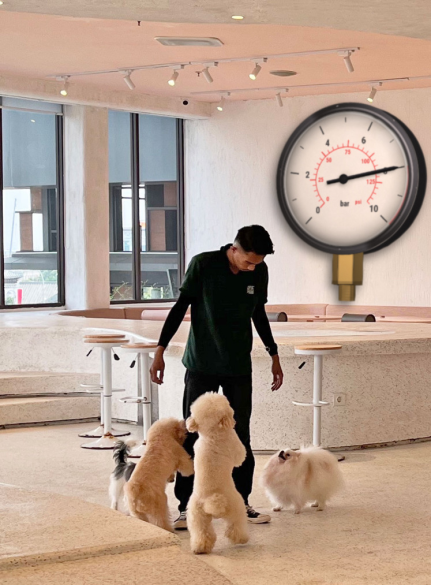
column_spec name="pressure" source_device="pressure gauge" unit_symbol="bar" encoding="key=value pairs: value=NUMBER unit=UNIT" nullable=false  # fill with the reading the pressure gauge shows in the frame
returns value=8 unit=bar
